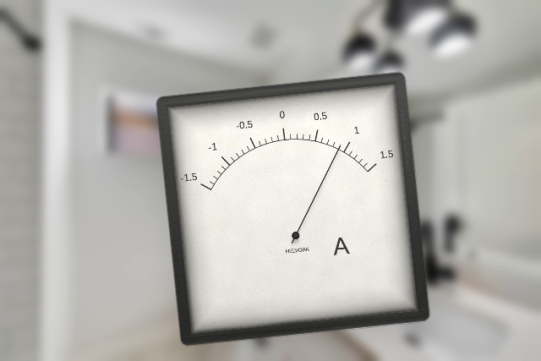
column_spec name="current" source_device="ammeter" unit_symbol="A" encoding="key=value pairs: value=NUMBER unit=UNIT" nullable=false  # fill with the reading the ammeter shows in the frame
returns value=0.9 unit=A
